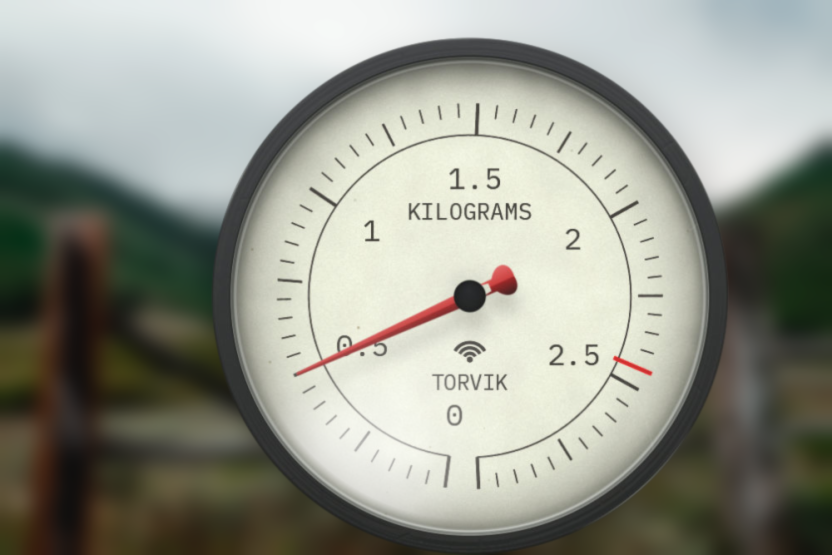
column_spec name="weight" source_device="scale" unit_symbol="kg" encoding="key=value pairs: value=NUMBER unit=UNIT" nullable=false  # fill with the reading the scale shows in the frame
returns value=0.5 unit=kg
